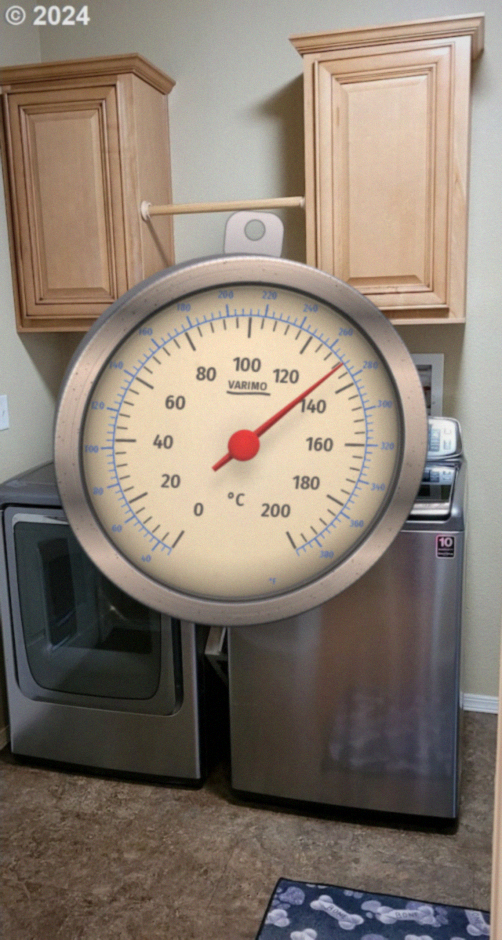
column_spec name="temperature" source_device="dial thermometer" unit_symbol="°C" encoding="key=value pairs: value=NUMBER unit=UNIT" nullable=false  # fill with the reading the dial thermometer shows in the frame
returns value=132 unit=°C
